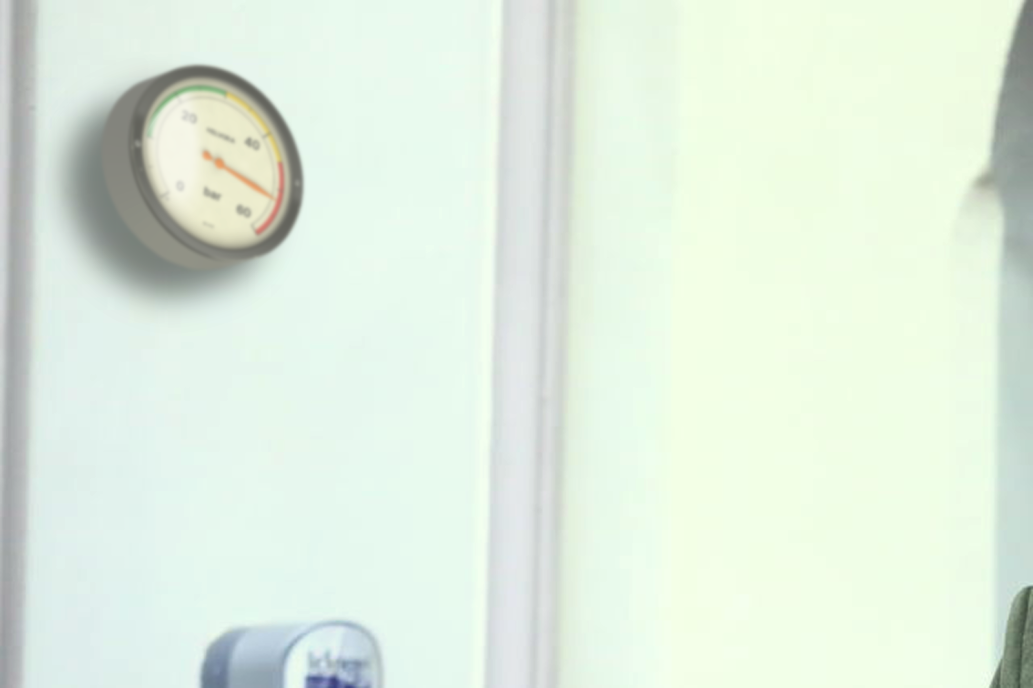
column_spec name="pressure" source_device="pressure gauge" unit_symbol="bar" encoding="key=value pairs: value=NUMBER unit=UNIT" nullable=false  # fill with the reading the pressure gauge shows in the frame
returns value=52.5 unit=bar
